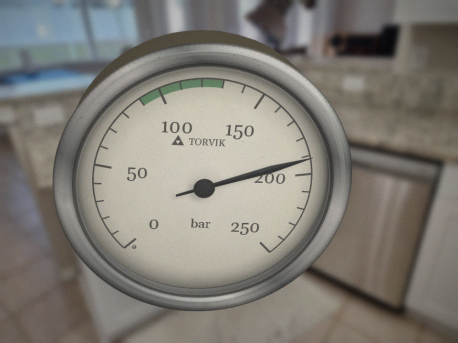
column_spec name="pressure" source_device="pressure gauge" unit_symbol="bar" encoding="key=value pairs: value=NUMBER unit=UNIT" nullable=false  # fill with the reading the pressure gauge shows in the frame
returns value=190 unit=bar
